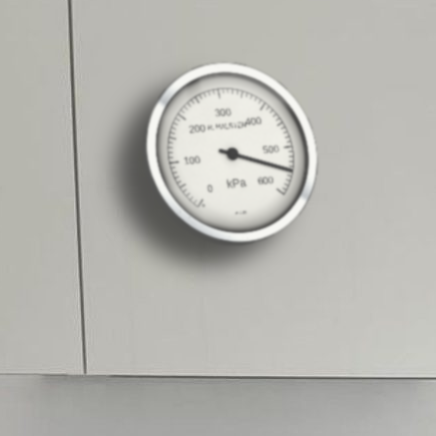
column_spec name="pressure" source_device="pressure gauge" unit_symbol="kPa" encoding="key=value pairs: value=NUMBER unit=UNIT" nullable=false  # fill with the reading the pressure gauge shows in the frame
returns value=550 unit=kPa
